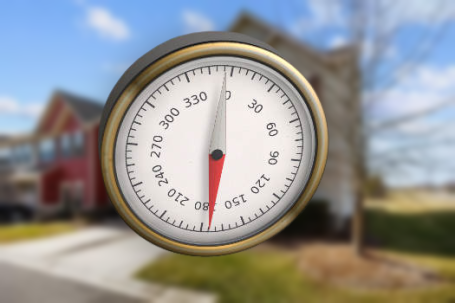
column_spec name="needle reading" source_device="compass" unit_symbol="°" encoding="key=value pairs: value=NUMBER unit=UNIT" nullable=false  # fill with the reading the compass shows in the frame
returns value=175 unit=°
